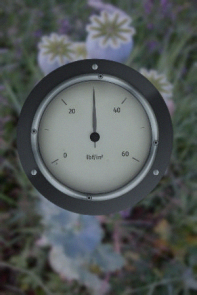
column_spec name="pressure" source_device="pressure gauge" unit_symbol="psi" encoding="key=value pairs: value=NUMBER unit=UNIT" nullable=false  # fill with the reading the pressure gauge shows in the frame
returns value=30 unit=psi
